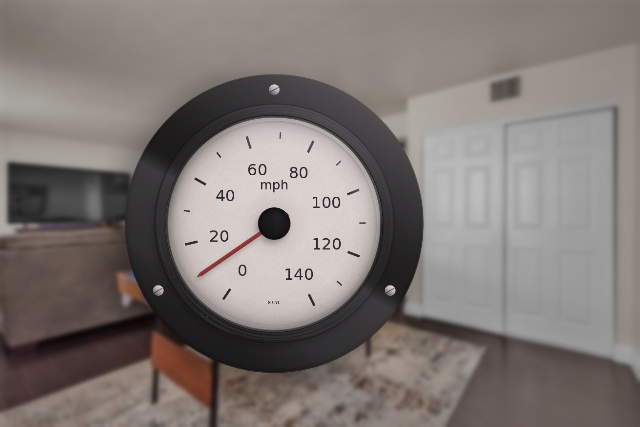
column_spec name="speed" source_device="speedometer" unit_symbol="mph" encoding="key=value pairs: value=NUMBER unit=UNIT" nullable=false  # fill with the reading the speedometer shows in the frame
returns value=10 unit=mph
